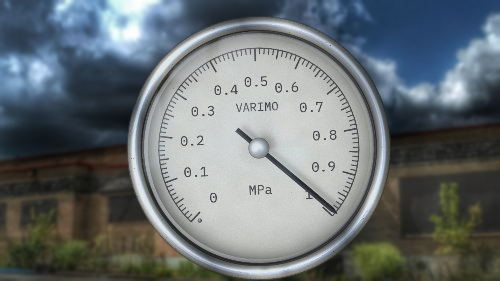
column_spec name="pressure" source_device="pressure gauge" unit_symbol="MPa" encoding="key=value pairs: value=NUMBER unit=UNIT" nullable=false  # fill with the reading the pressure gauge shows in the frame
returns value=0.99 unit=MPa
